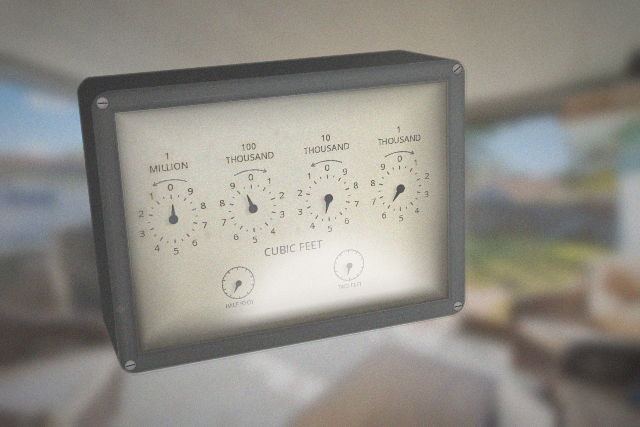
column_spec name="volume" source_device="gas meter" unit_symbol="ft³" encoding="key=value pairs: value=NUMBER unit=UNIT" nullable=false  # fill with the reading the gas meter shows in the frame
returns value=994600 unit=ft³
